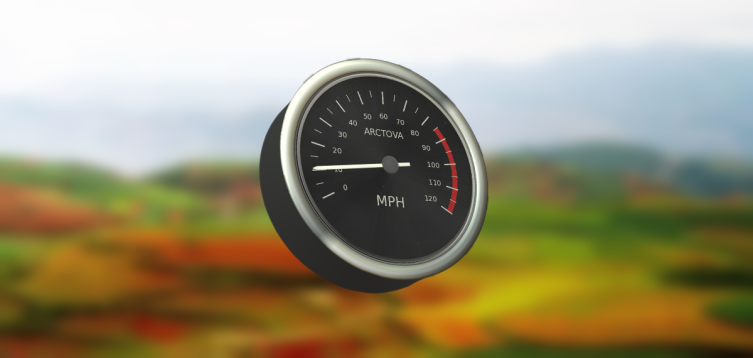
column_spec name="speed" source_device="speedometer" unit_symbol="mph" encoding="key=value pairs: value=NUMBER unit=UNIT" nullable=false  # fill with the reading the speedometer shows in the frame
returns value=10 unit=mph
